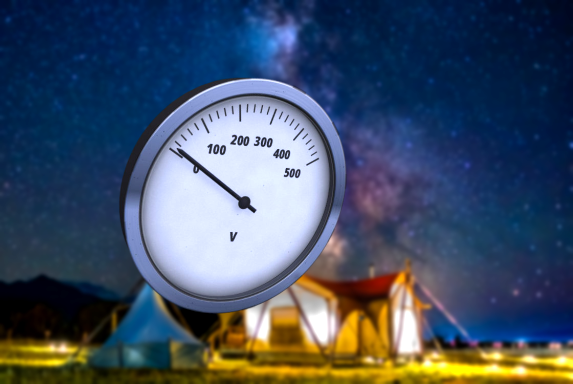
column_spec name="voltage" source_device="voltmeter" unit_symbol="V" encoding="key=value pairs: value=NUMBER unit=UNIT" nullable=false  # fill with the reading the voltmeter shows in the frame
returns value=10 unit=V
